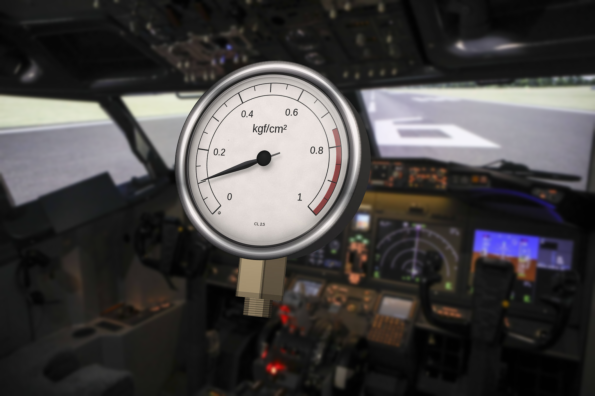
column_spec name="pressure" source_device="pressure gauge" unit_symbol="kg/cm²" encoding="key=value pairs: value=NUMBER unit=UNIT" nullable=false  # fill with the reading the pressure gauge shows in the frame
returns value=0.1 unit=kg/cm²
